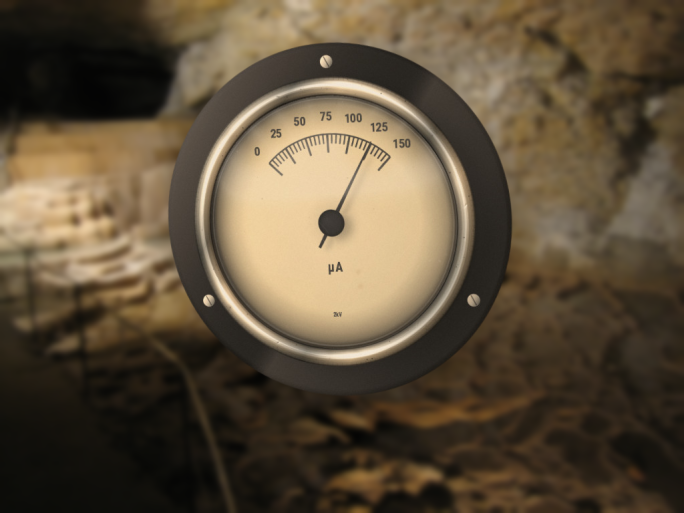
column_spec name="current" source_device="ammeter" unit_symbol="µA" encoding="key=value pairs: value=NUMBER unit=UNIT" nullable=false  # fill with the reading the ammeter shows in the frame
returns value=125 unit=µA
